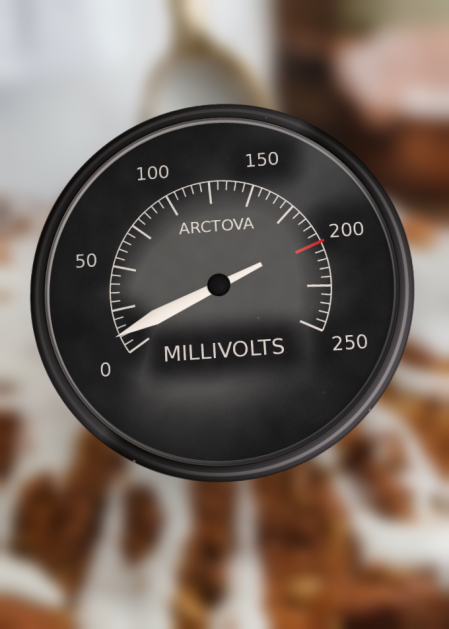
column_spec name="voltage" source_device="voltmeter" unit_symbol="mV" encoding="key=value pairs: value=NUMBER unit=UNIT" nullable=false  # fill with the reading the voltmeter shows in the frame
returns value=10 unit=mV
